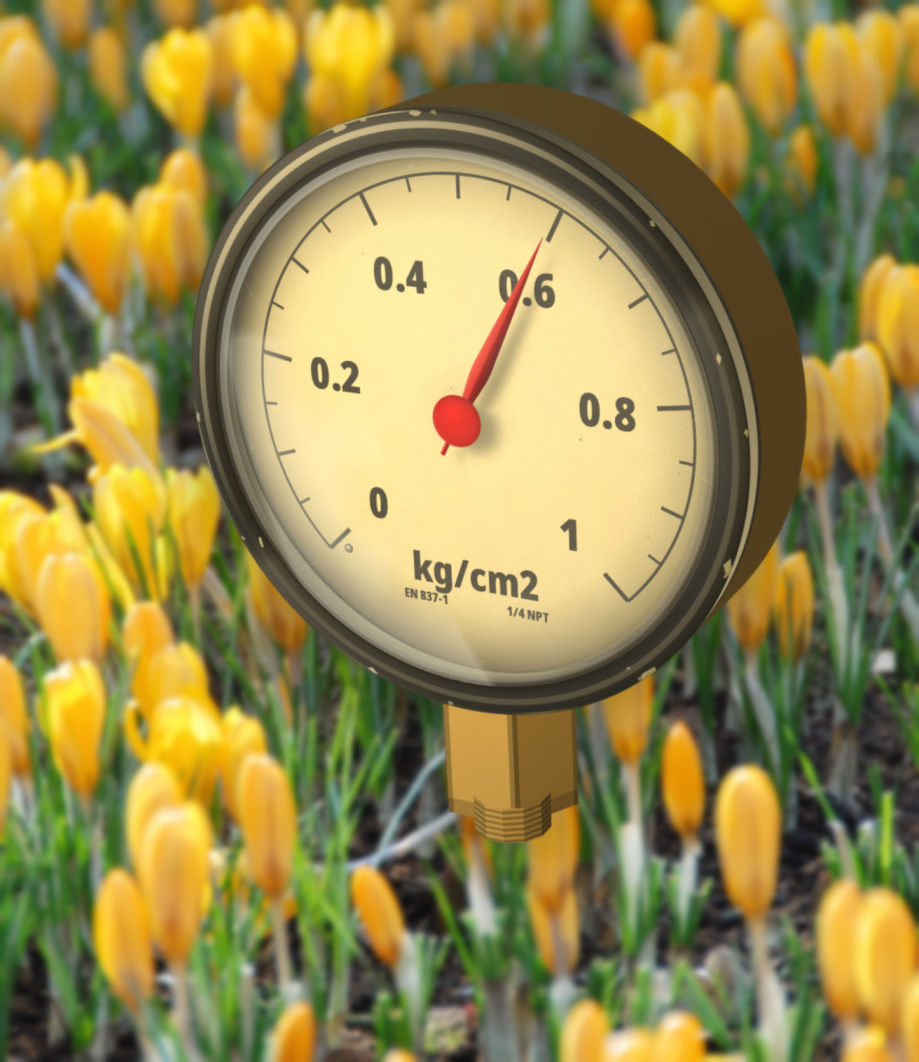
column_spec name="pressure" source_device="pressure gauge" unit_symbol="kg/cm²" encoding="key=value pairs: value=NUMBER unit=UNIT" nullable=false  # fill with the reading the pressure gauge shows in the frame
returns value=0.6 unit=kg/cm²
